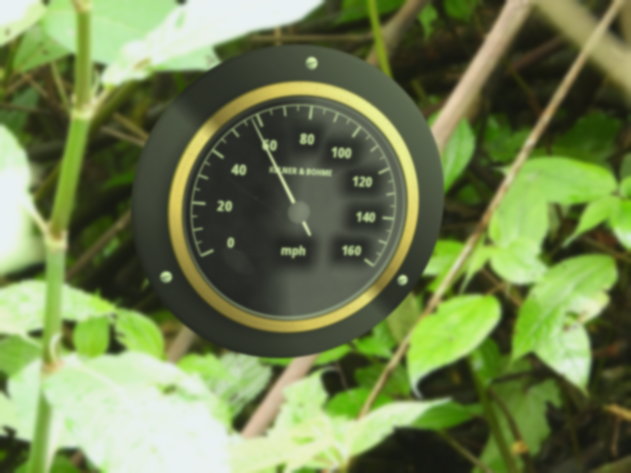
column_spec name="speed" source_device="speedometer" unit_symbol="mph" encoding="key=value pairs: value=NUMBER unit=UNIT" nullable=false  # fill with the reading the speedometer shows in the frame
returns value=57.5 unit=mph
